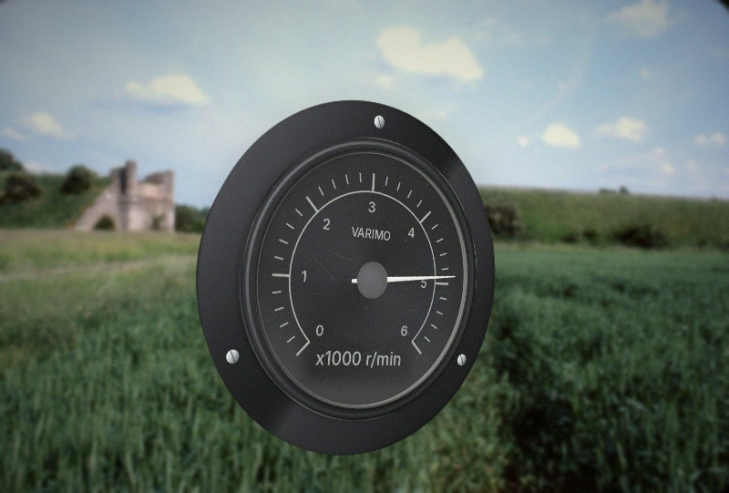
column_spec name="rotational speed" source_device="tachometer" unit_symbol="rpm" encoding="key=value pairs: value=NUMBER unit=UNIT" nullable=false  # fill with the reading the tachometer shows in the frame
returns value=4900 unit=rpm
